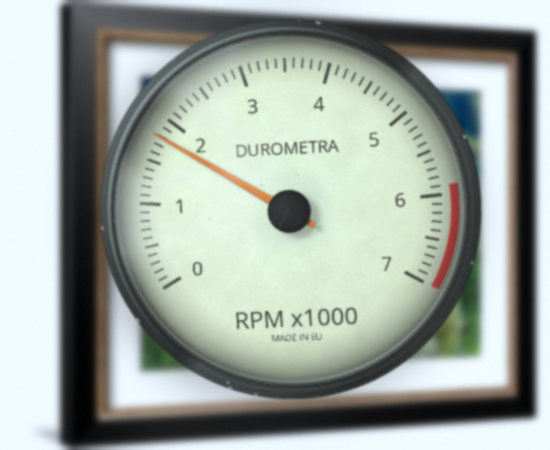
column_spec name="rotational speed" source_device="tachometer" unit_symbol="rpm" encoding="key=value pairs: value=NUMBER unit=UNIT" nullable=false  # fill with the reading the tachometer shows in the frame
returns value=1800 unit=rpm
